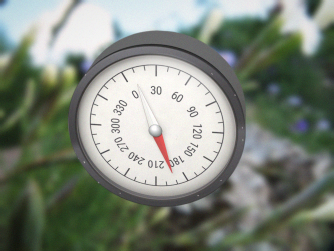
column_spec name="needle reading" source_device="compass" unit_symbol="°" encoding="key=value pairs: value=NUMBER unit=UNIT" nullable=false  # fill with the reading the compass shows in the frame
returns value=190 unit=°
